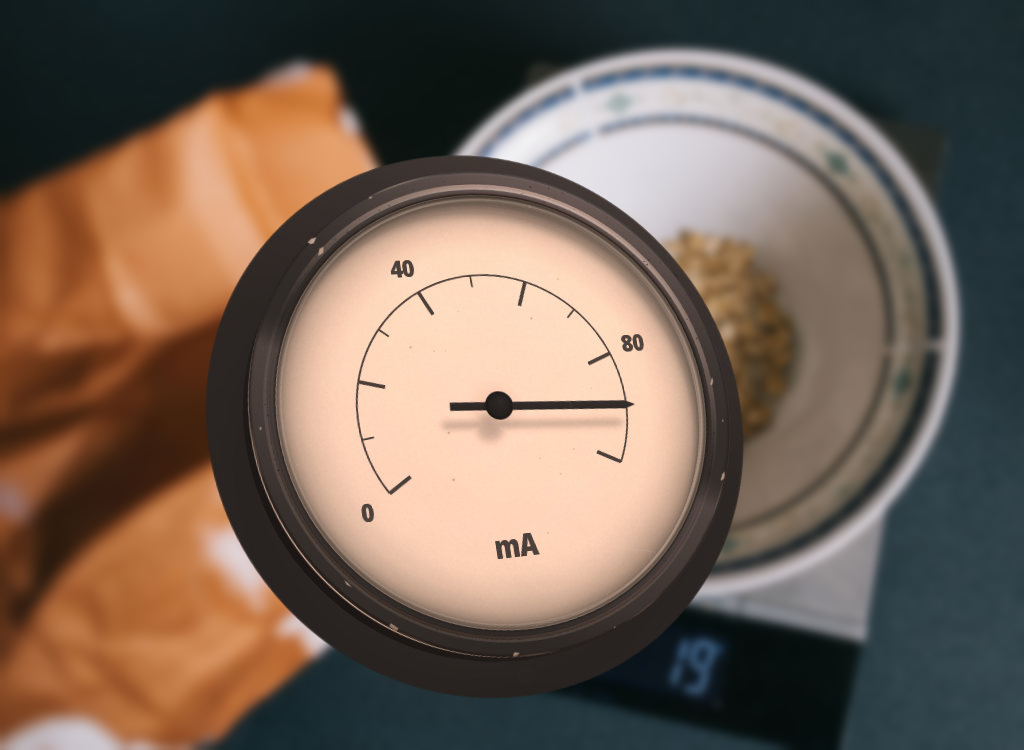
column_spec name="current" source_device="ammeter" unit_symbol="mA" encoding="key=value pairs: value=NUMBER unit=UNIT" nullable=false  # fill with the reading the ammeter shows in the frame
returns value=90 unit=mA
